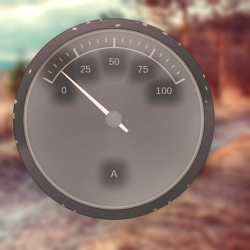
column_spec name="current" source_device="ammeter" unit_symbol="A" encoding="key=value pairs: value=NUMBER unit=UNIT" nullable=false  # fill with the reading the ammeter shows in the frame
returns value=10 unit=A
